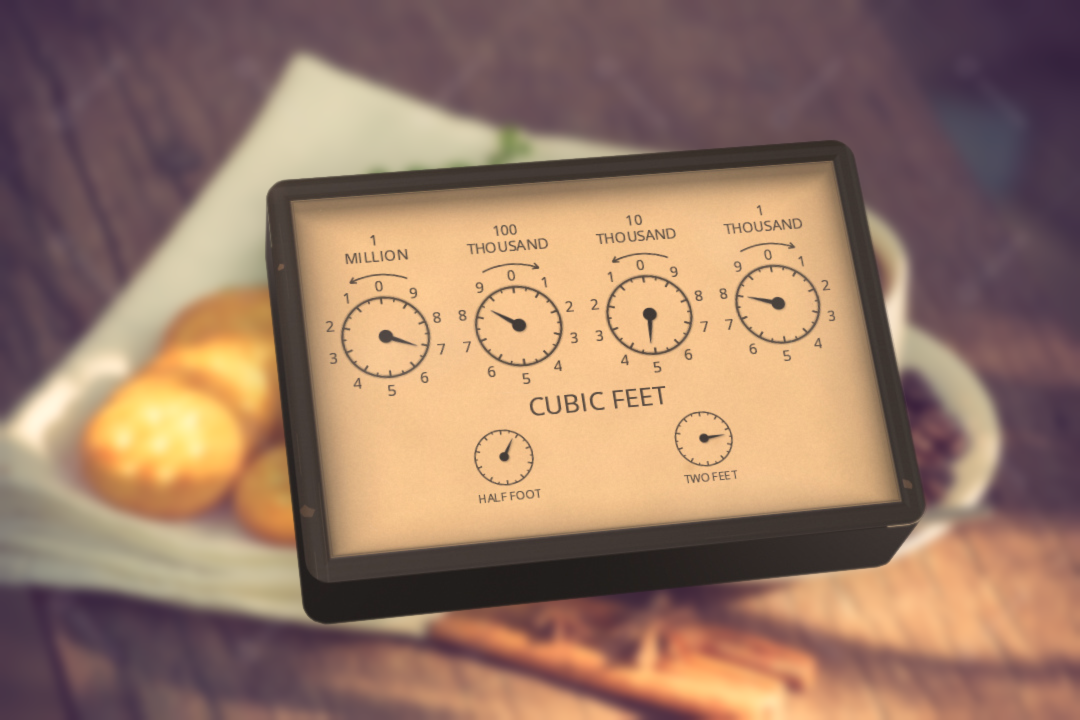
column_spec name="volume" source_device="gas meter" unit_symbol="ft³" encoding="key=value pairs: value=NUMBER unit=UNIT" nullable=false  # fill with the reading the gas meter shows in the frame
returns value=684800 unit=ft³
